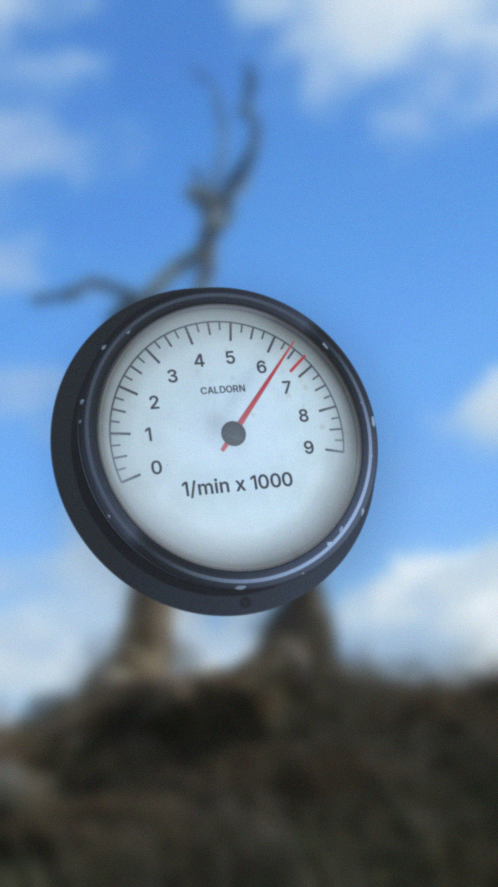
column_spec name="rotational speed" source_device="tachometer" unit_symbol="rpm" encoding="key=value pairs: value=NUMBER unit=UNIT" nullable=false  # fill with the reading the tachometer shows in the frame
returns value=6375 unit=rpm
